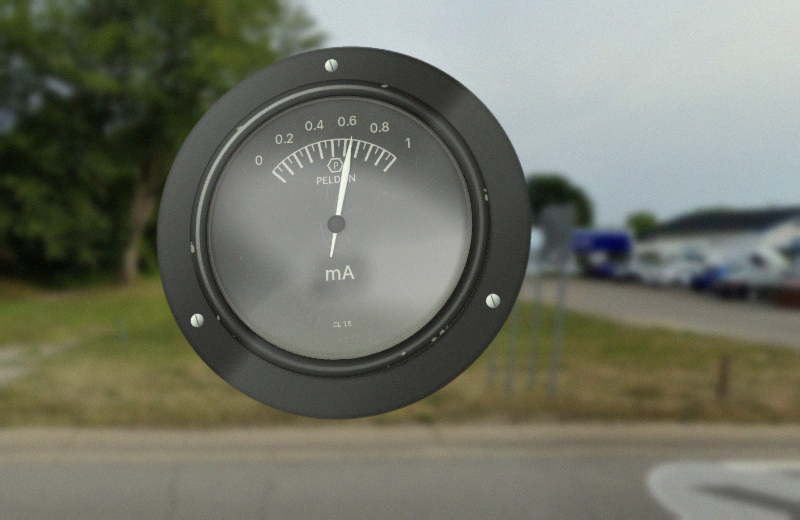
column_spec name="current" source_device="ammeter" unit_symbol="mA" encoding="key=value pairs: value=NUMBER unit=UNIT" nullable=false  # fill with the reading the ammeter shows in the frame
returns value=0.65 unit=mA
